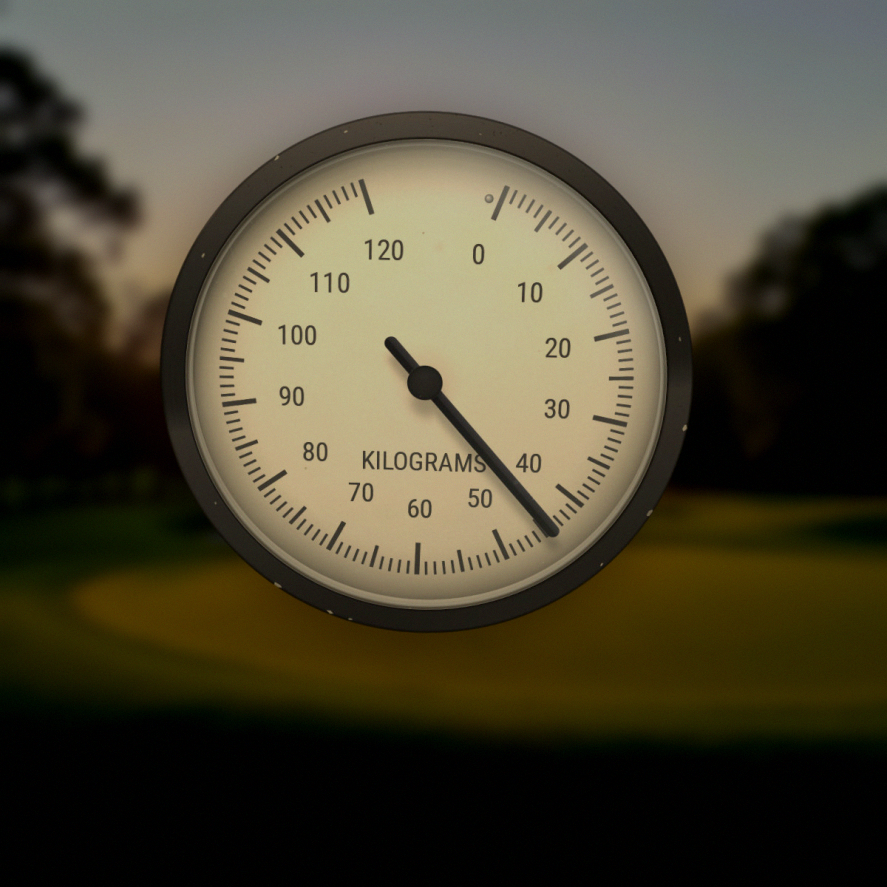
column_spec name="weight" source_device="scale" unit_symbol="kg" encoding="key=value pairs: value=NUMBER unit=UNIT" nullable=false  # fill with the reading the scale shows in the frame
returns value=44 unit=kg
